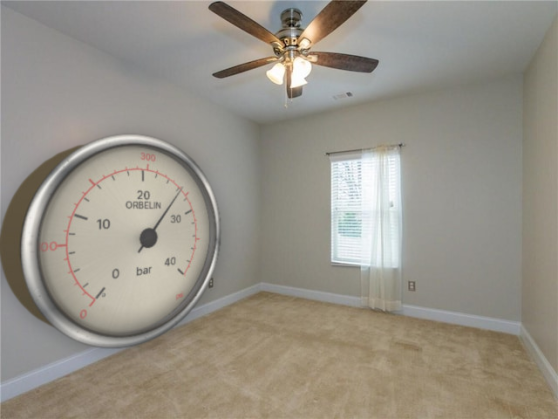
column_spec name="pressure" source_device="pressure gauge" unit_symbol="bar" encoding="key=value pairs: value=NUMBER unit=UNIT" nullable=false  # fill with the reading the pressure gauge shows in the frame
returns value=26 unit=bar
